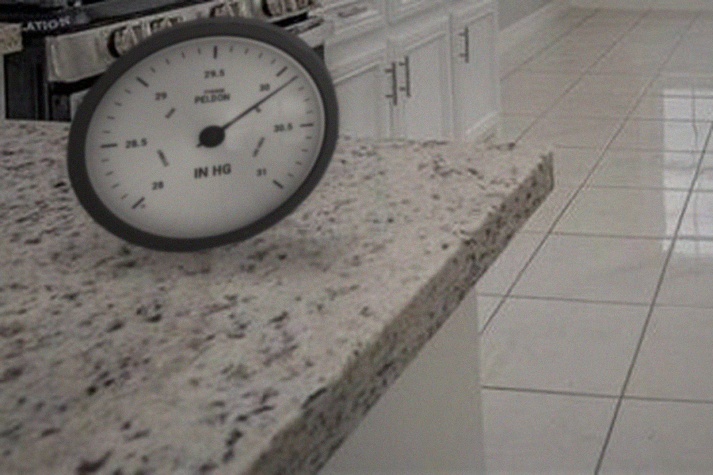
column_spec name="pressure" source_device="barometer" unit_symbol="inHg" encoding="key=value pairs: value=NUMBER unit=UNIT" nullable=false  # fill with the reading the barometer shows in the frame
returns value=30.1 unit=inHg
